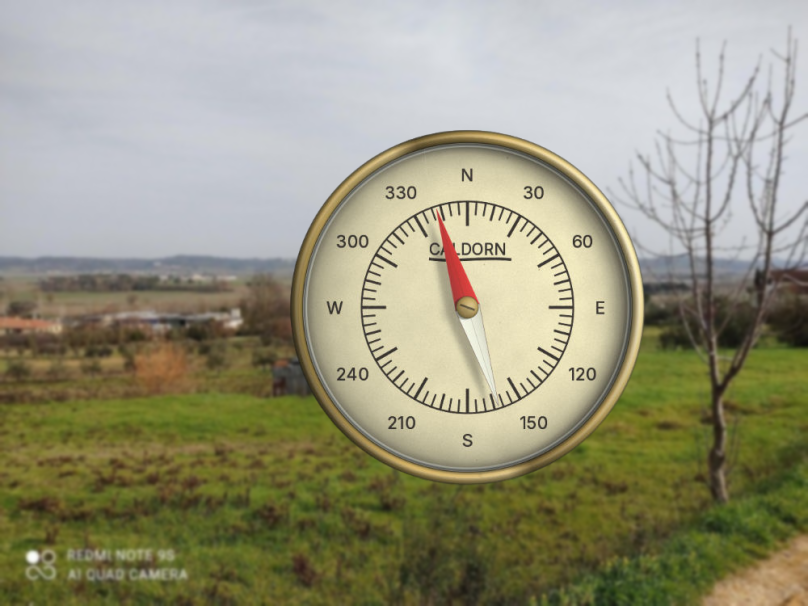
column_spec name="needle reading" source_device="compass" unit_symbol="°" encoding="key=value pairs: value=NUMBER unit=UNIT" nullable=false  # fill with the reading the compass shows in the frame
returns value=342.5 unit=°
